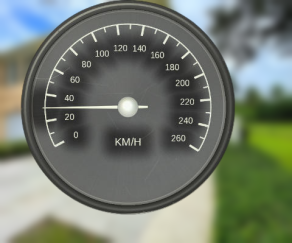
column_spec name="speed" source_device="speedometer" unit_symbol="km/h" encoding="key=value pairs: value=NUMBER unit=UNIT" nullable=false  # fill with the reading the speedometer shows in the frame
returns value=30 unit=km/h
